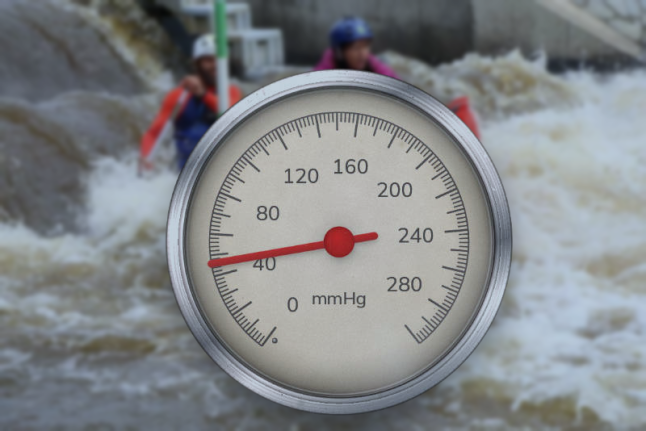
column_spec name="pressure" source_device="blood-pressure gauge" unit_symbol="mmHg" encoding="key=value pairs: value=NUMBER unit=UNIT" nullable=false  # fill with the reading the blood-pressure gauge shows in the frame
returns value=46 unit=mmHg
